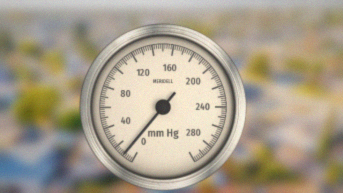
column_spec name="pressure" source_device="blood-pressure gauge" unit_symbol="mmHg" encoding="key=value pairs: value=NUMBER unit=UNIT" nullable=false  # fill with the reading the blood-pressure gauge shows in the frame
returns value=10 unit=mmHg
